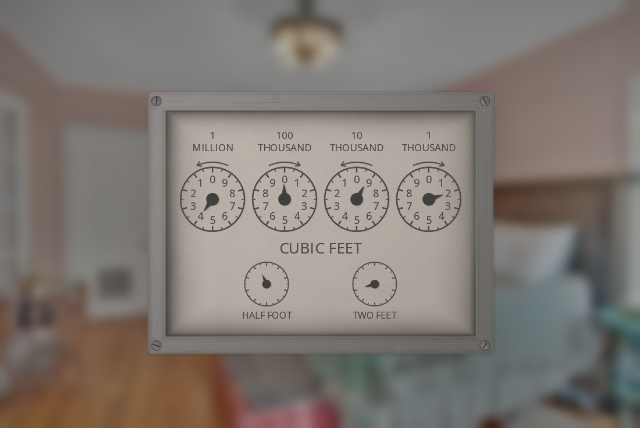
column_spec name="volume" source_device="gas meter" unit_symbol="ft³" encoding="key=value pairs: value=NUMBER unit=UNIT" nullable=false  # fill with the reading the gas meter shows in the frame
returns value=399200 unit=ft³
